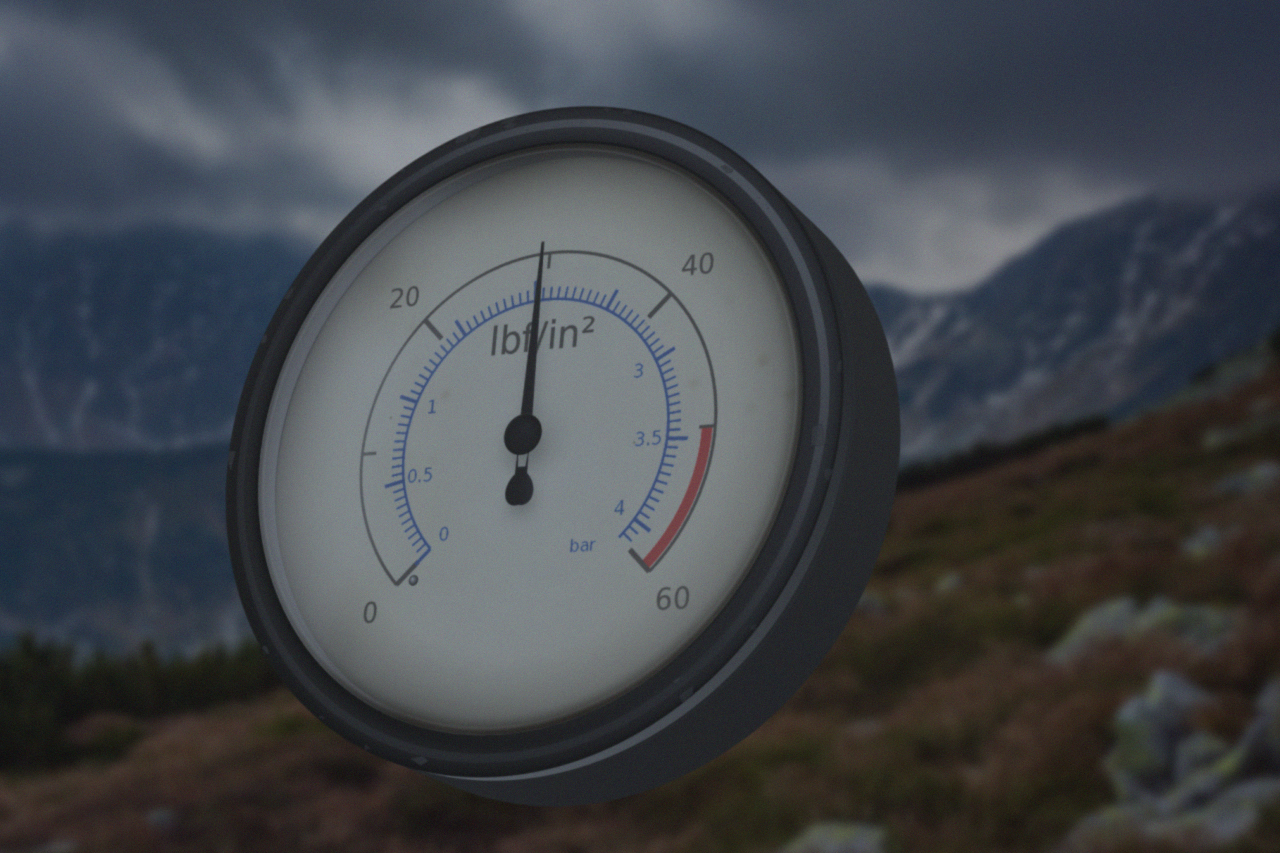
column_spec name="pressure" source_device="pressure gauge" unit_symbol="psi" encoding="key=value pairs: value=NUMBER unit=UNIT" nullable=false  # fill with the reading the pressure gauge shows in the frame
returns value=30 unit=psi
